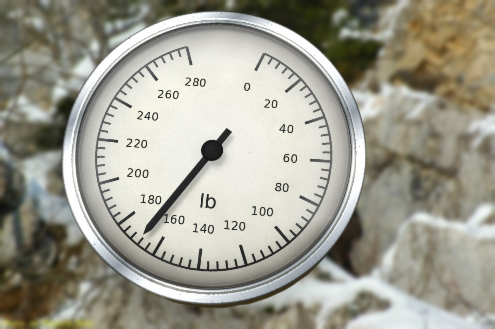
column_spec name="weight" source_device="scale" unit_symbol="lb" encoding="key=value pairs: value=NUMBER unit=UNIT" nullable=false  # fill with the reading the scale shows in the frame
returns value=168 unit=lb
